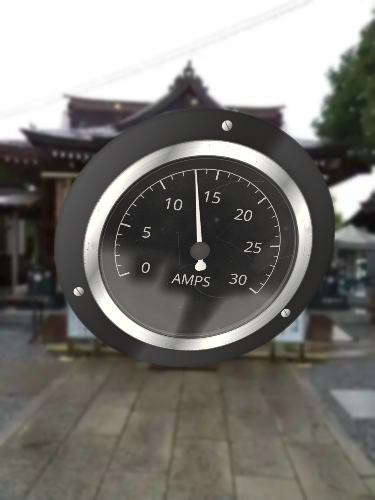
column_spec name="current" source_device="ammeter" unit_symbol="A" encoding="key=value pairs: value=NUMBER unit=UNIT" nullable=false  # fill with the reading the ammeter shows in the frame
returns value=13 unit=A
